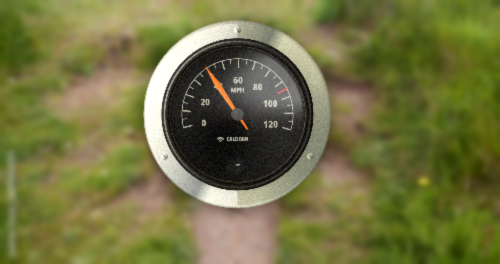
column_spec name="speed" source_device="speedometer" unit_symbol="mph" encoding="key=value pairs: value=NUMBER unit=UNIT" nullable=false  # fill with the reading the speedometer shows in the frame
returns value=40 unit=mph
